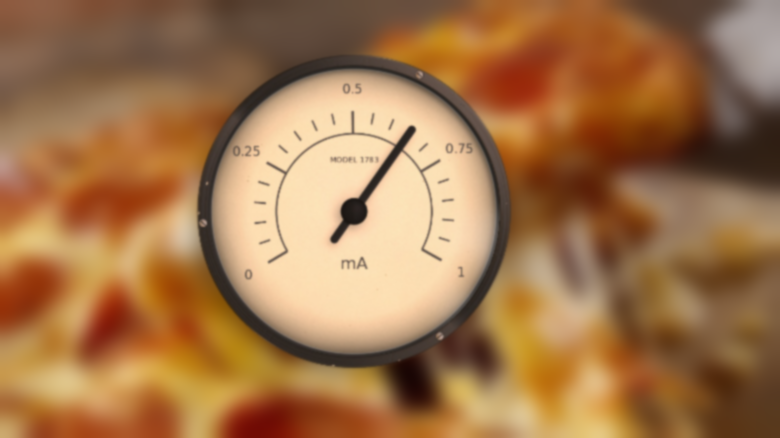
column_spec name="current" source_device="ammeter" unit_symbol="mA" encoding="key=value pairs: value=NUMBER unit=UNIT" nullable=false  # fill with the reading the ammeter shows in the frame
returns value=0.65 unit=mA
